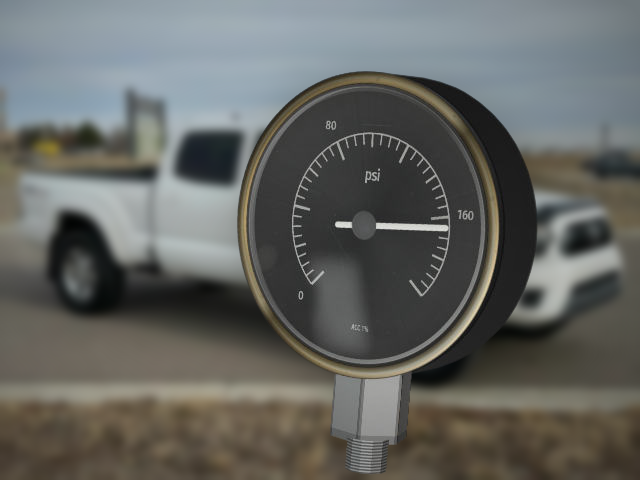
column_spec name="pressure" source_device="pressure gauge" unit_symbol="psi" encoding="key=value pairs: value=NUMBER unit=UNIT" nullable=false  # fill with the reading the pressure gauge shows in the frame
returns value=165 unit=psi
